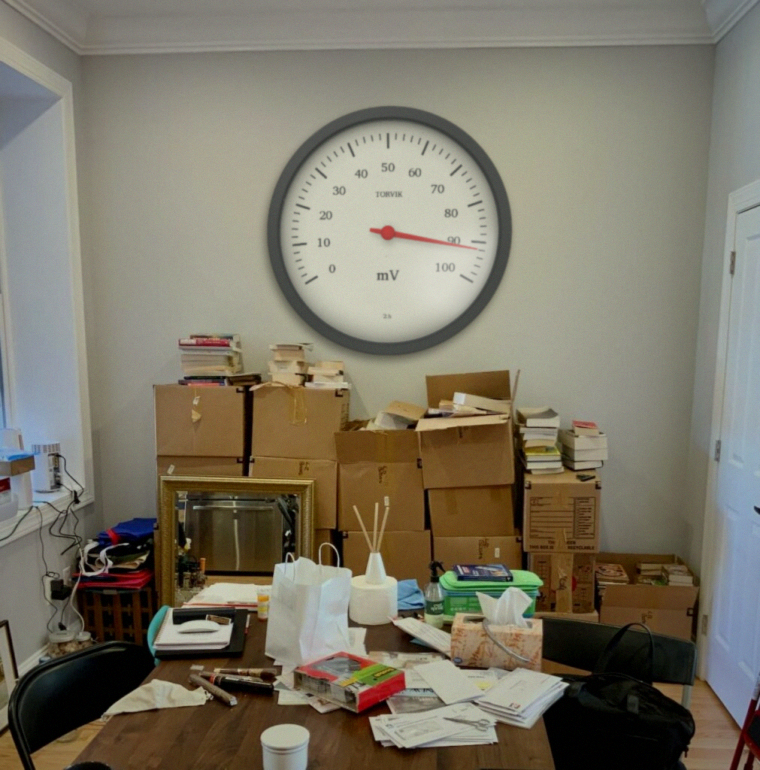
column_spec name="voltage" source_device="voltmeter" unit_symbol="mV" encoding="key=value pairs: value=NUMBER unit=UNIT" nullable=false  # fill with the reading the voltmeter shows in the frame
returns value=92 unit=mV
